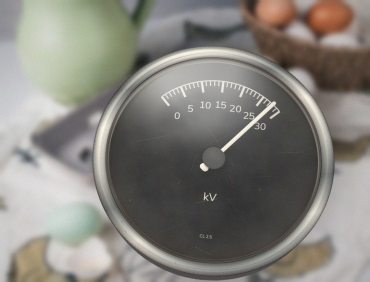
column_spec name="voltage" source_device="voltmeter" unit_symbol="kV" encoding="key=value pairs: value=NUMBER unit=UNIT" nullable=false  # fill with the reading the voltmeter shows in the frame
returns value=28 unit=kV
